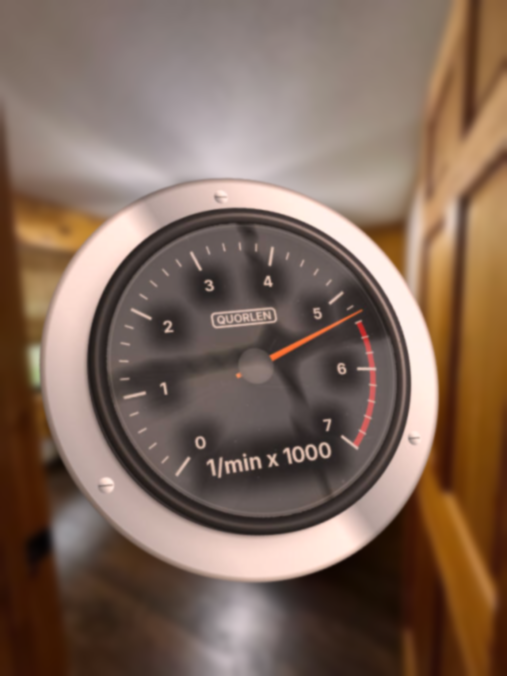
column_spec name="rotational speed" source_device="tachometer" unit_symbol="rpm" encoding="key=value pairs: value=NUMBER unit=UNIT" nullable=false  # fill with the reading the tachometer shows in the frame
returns value=5300 unit=rpm
